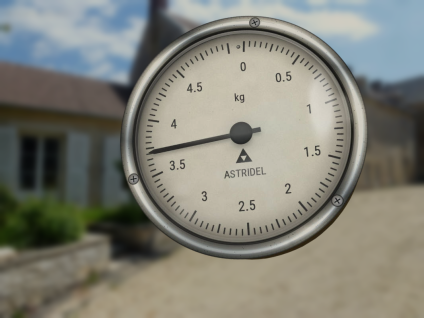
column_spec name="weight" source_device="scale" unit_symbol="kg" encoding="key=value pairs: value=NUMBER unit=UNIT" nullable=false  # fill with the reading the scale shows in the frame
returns value=3.7 unit=kg
